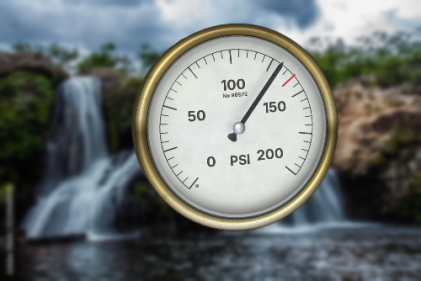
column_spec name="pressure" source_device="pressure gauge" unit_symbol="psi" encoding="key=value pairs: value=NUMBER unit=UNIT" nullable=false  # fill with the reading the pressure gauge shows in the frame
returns value=130 unit=psi
